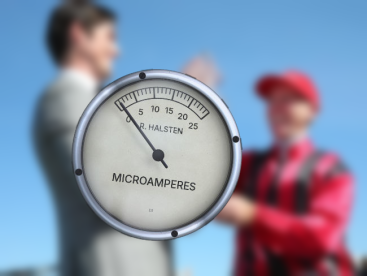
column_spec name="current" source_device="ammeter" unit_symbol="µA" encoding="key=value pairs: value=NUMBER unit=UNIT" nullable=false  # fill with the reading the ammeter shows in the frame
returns value=1 unit=µA
